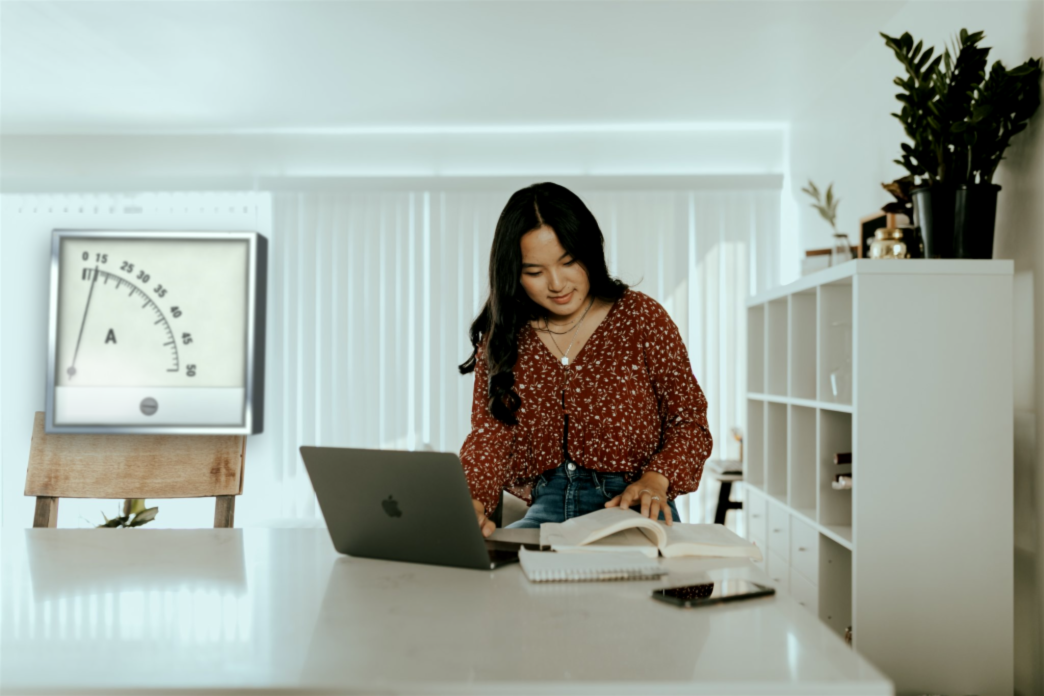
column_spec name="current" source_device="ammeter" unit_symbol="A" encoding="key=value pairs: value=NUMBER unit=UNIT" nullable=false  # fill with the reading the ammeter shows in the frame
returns value=15 unit=A
